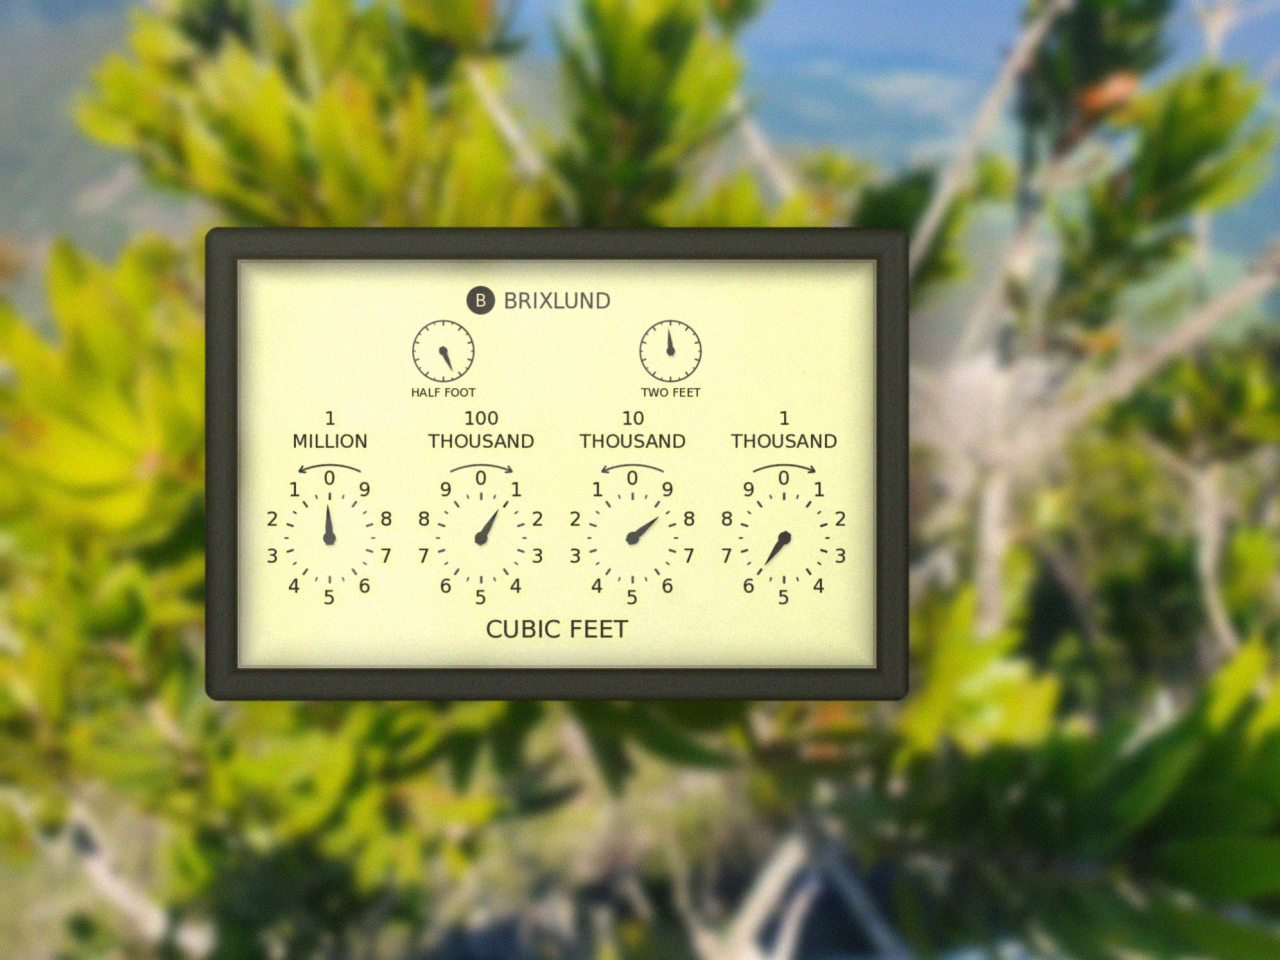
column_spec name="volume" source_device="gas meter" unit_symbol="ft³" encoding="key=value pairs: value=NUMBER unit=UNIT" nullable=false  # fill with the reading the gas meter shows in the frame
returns value=8600 unit=ft³
